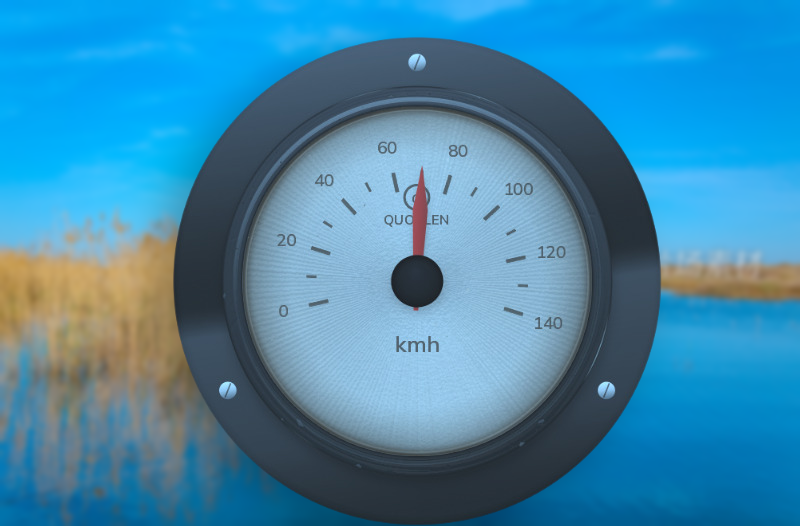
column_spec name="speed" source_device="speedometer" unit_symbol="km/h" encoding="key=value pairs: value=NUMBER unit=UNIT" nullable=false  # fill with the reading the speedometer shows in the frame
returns value=70 unit=km/h
